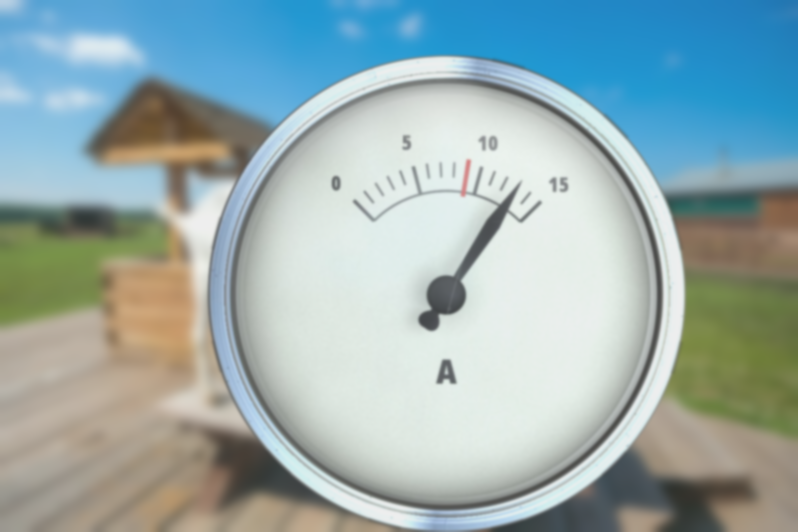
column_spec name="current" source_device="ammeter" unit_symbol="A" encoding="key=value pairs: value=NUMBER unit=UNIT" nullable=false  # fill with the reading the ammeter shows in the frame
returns value=13 unit=A
